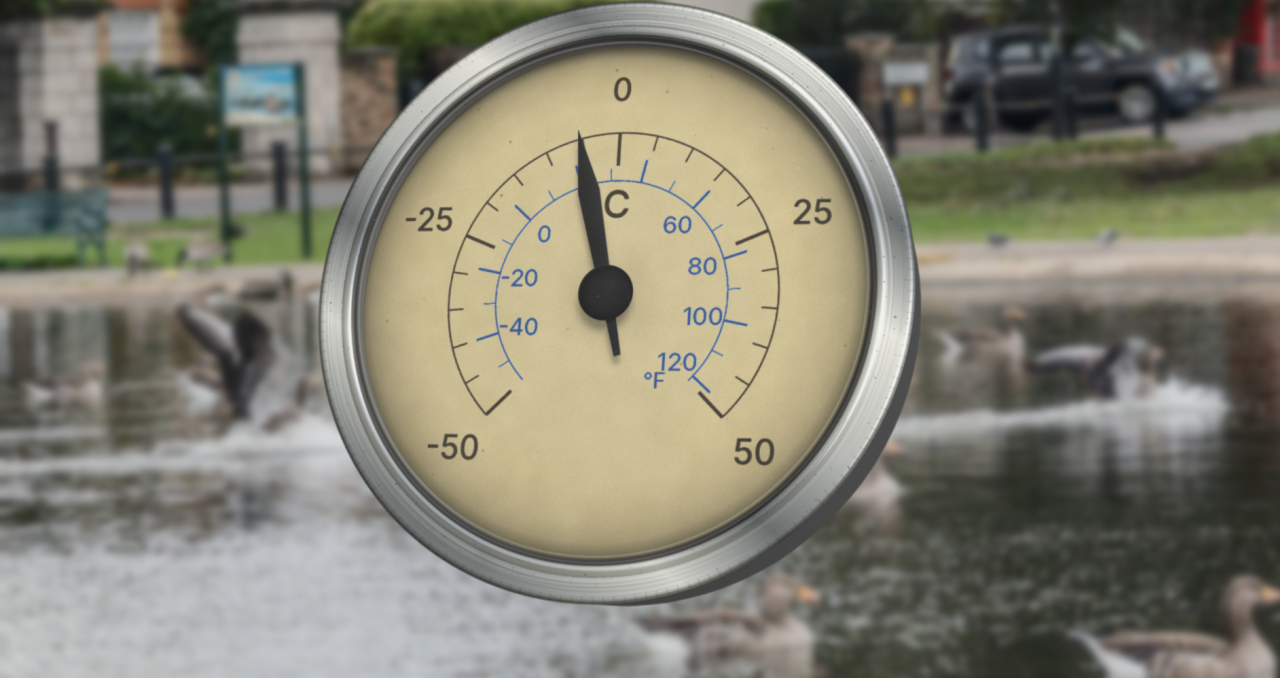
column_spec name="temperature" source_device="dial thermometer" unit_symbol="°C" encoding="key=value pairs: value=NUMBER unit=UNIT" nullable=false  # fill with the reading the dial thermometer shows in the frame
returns value=-5 unit=°C
